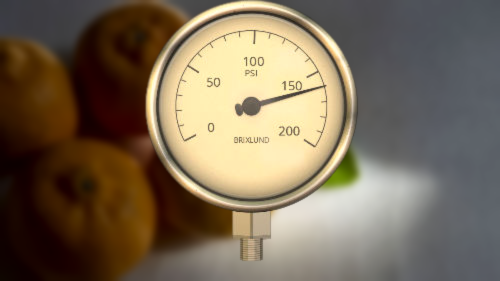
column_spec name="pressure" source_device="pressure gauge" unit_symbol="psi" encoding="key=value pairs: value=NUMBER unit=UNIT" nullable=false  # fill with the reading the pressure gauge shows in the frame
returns value=160 unit=psi
